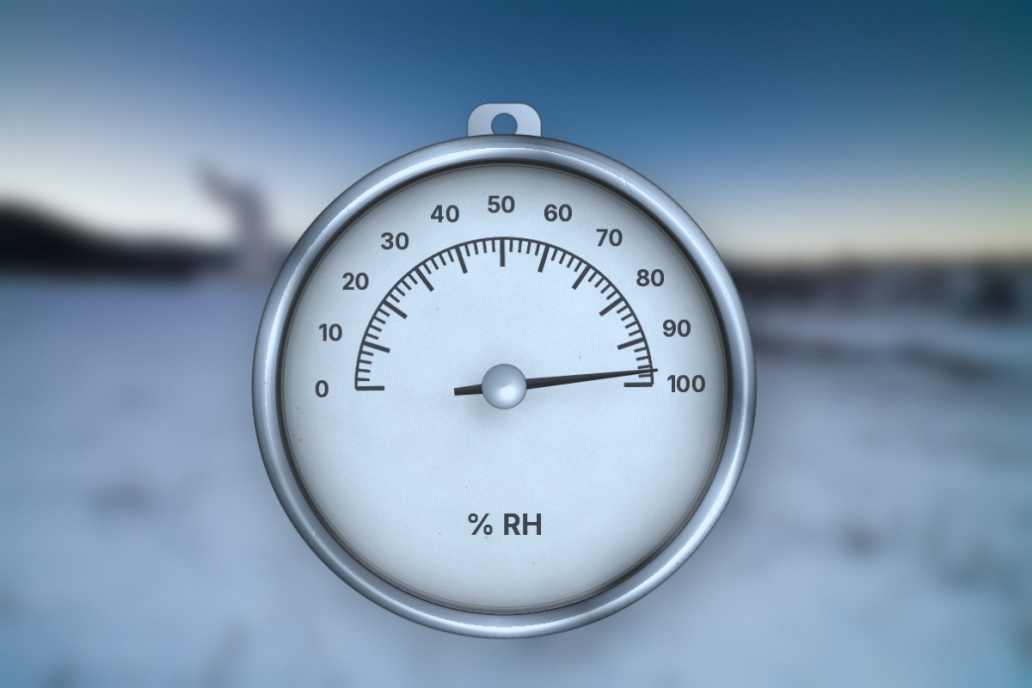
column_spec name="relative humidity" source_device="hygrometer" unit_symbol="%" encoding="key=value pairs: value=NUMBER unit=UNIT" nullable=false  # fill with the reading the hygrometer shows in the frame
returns value=97 unit=%
